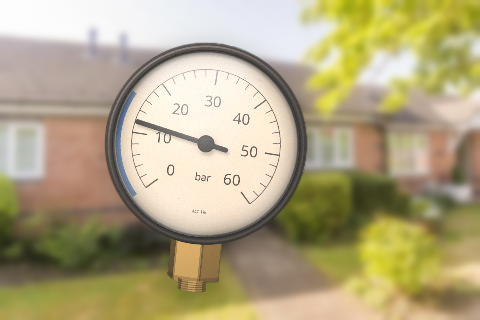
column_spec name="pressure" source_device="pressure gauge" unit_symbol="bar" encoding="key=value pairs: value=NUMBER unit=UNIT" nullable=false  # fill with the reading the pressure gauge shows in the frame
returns value=12 unit=bar
